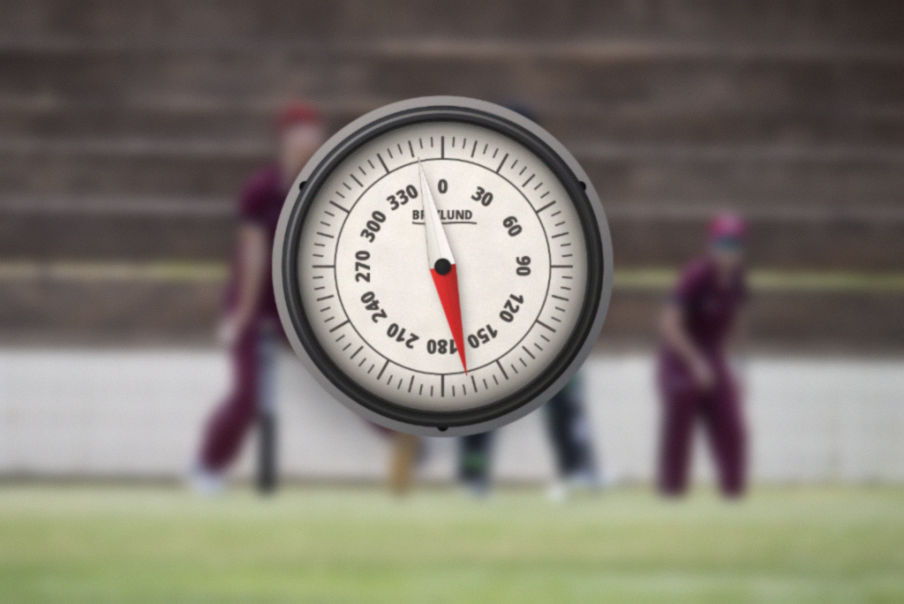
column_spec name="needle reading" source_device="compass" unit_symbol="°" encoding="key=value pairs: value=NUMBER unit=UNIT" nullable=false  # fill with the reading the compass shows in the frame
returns value=167.5 unit=°
